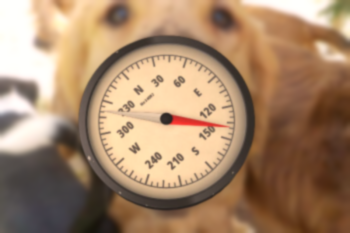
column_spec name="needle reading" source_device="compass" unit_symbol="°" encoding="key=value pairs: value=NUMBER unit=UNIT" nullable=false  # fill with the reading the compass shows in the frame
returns value=140 unit=°
